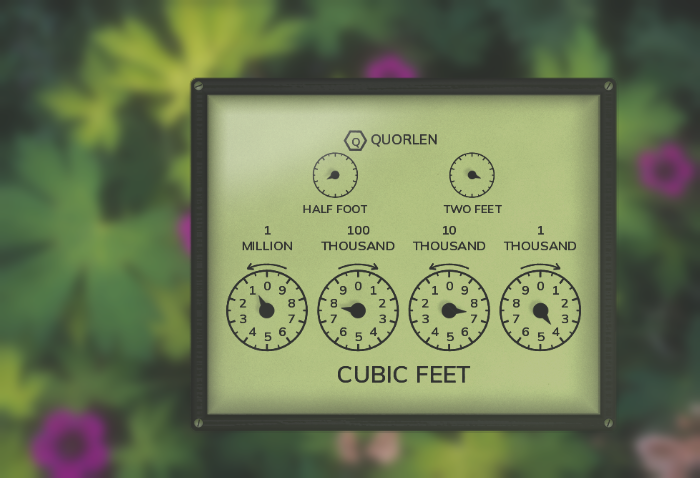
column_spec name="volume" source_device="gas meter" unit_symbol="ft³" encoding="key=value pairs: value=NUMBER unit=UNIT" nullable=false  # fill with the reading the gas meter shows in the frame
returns value=77400 unit=ft³
